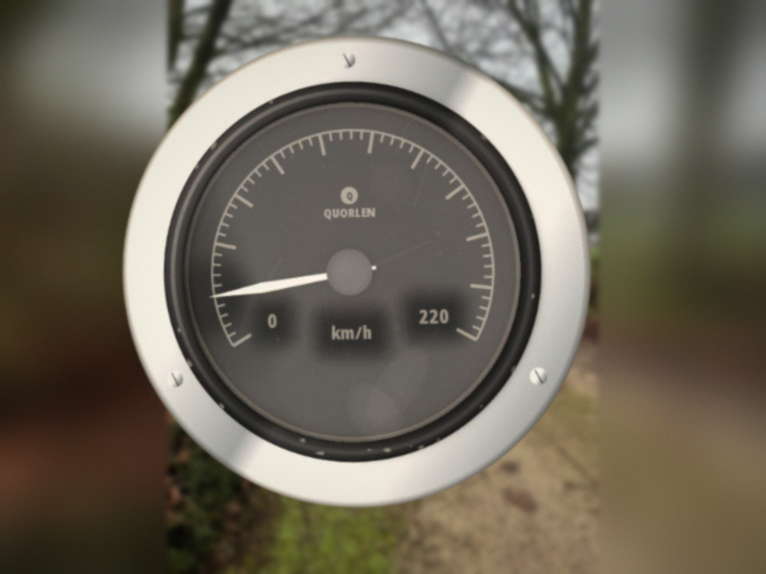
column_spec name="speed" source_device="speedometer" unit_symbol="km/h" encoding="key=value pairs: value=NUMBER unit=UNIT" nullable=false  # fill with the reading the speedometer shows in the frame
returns value=20 unit=km/h
